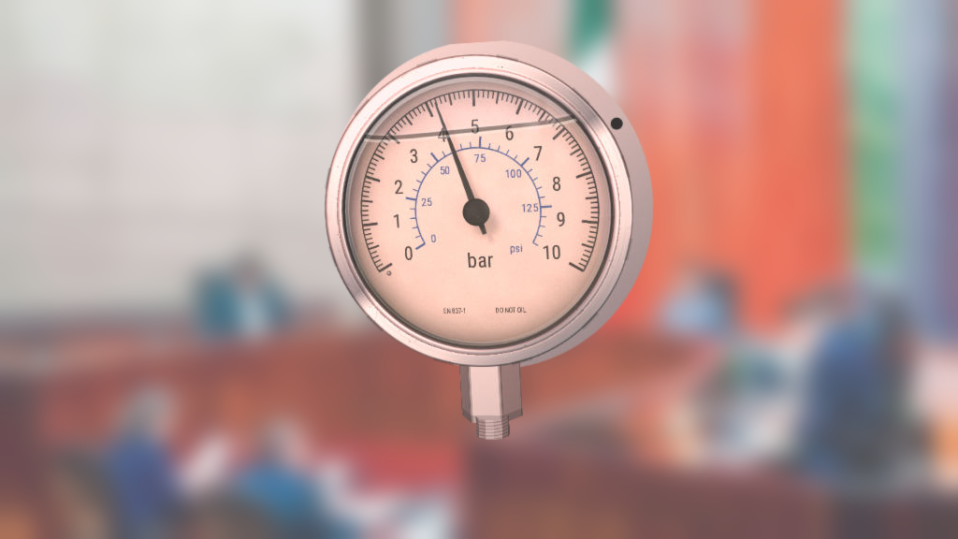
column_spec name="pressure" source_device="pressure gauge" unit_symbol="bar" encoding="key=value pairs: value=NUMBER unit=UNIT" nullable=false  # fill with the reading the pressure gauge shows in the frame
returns value=4.2 unit=bar
